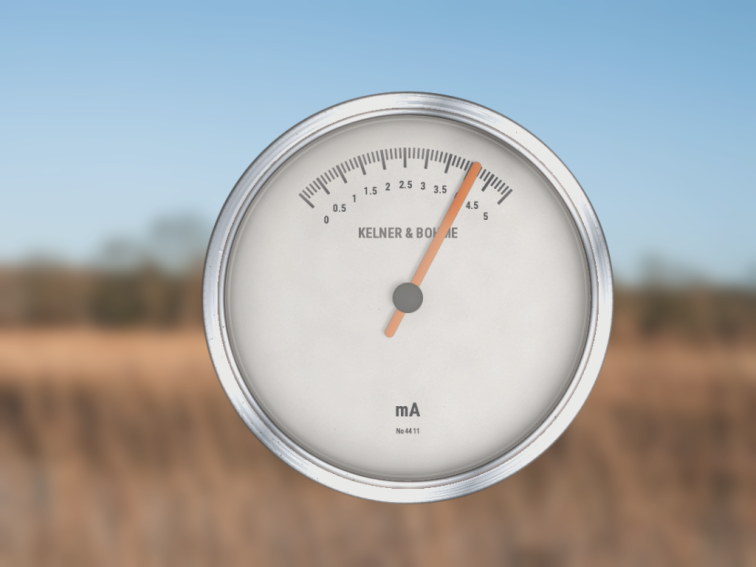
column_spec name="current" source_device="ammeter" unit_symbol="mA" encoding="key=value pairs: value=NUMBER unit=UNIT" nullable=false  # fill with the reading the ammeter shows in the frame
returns value=4.1 unit=mA
